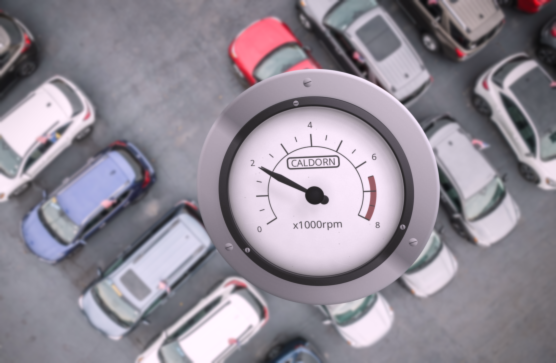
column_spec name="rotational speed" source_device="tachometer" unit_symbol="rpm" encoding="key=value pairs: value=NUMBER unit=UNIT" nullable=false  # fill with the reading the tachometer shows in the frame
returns value=2000 unit=rpm
